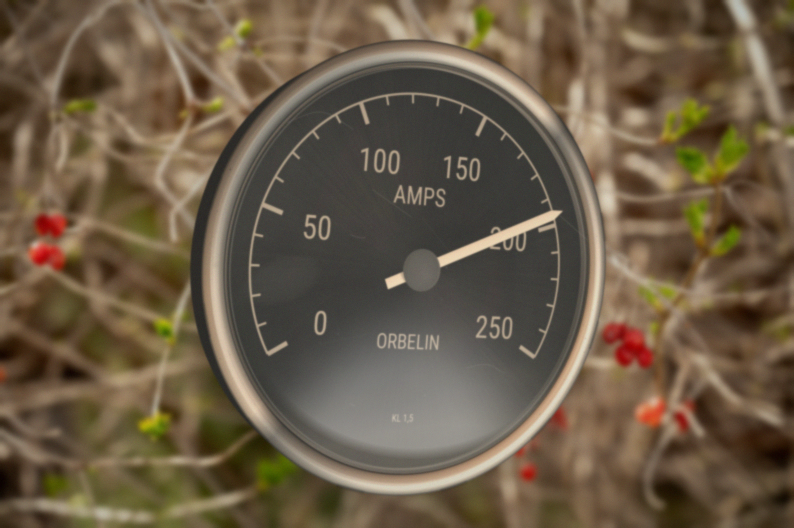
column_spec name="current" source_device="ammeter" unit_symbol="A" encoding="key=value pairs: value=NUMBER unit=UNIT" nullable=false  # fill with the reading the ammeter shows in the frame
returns value=195 unit=A
